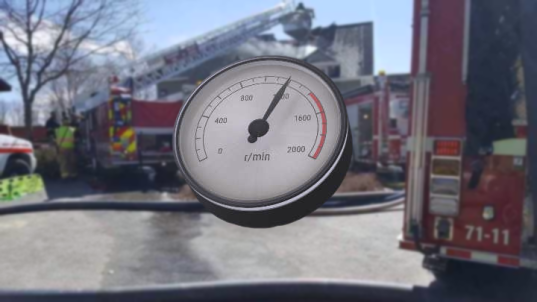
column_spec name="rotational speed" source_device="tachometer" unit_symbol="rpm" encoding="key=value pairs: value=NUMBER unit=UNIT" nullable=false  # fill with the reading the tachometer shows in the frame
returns value=1200 unit=rpm
